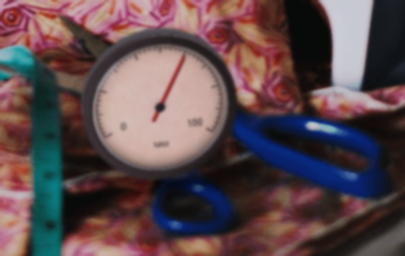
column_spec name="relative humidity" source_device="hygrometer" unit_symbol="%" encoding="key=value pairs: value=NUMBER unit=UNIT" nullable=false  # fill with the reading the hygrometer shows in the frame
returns value=60 unit=%
